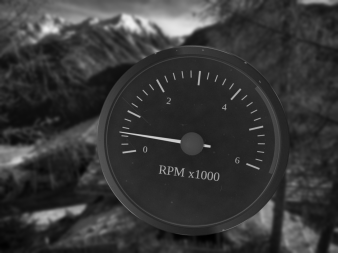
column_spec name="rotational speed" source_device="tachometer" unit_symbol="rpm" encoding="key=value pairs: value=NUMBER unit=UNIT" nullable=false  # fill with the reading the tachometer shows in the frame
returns value=500 unit=rpm
